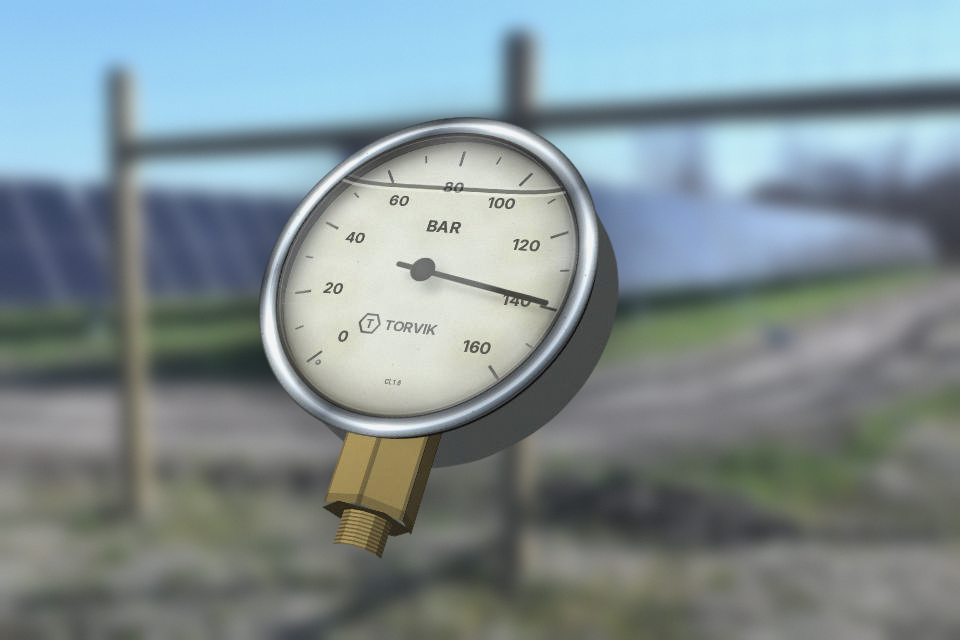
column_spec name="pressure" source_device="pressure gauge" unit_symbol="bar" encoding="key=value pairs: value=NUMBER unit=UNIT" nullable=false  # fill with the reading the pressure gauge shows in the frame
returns value=140 unit=bar
